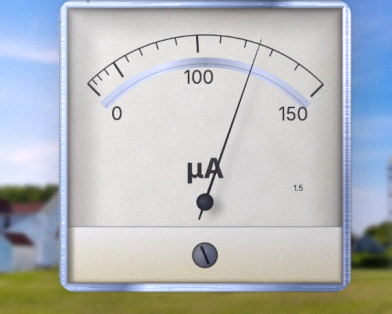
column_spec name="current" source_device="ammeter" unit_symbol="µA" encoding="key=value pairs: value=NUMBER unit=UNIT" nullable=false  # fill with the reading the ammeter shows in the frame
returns value=125 unit=µA
